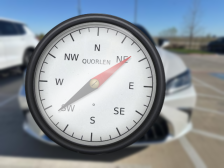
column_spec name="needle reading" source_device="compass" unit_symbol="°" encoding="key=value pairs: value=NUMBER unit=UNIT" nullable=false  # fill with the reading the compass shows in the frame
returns value=50 unit=°
